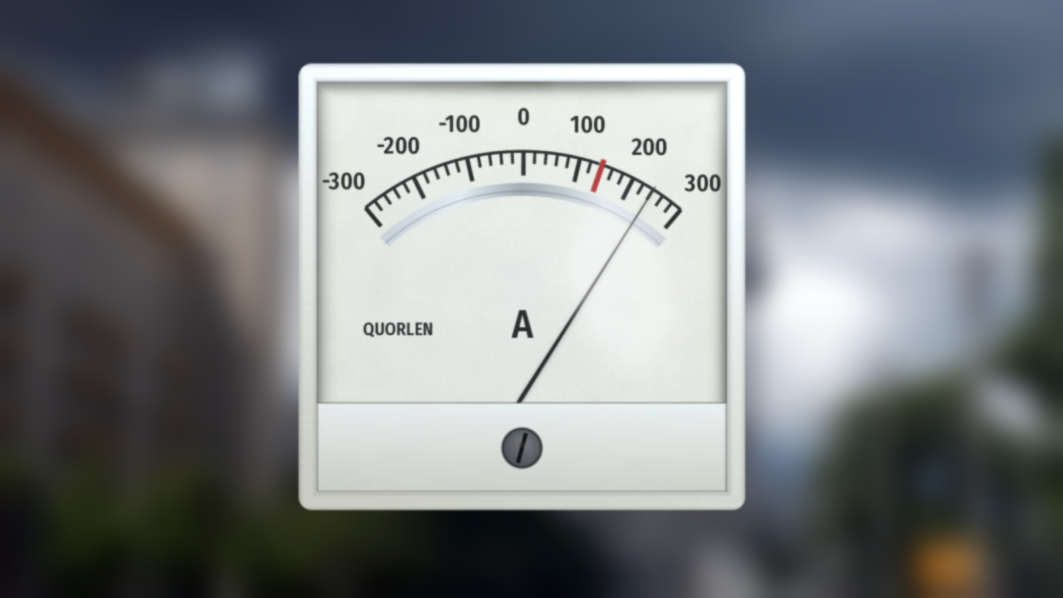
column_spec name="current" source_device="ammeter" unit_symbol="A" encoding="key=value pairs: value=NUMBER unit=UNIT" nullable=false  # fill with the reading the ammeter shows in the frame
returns value=240 unit=A
